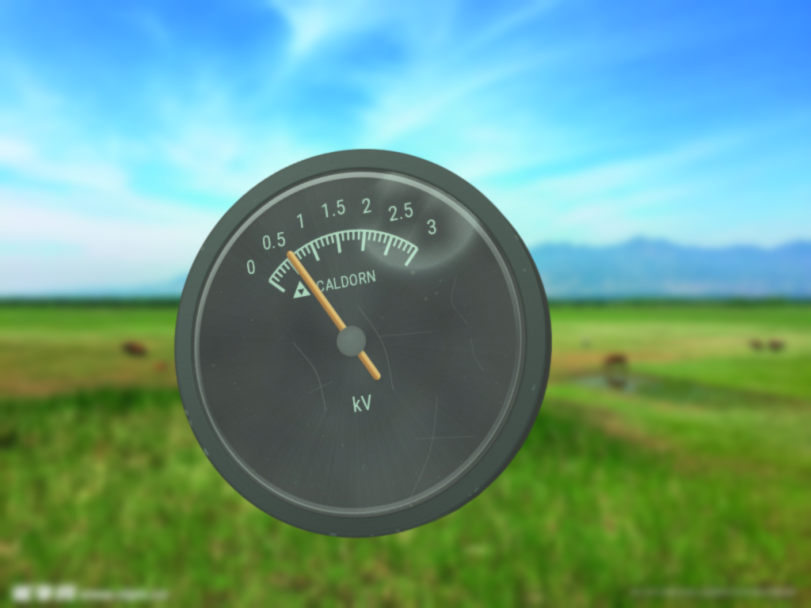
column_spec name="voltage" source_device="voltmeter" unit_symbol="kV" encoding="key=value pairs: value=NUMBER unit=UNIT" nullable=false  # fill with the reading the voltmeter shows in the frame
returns value=0.6 unit=kV
